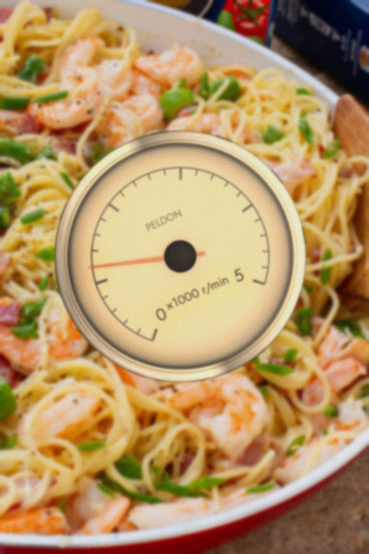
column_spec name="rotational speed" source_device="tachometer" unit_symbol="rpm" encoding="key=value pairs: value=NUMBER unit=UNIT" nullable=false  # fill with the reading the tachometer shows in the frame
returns value=1200 unit=rpm
